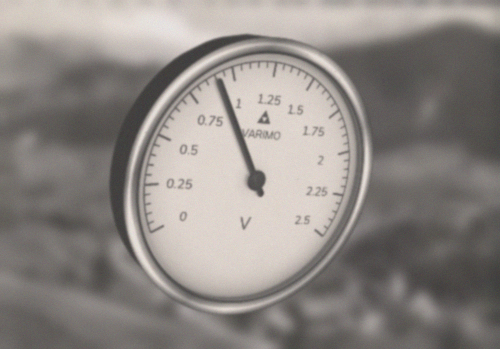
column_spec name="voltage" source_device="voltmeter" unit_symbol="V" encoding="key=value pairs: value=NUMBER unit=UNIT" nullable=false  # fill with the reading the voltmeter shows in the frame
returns value=0.9 unit=V
